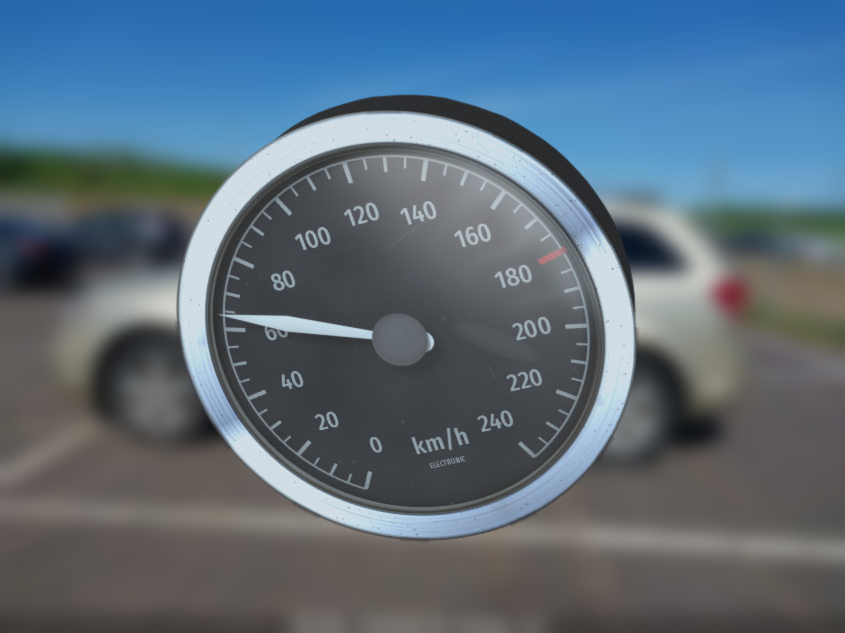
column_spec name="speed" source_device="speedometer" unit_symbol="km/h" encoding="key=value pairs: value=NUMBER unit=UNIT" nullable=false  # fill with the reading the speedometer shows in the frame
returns value=65 unit=km/h
